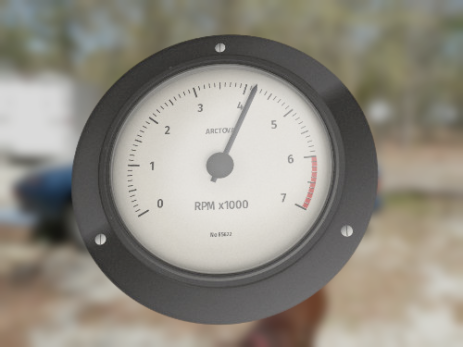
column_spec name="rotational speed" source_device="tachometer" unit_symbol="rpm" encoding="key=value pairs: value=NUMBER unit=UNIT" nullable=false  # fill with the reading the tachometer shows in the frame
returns value=4200 unit=rpm
